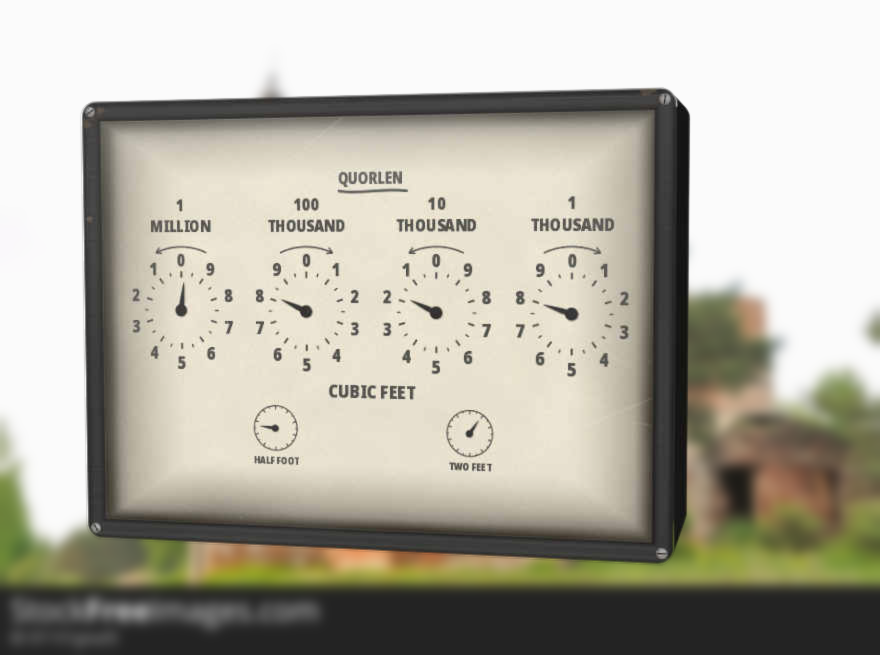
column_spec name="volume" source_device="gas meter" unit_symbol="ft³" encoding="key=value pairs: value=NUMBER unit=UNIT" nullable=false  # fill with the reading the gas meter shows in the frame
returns value=981800 unit=ft³
